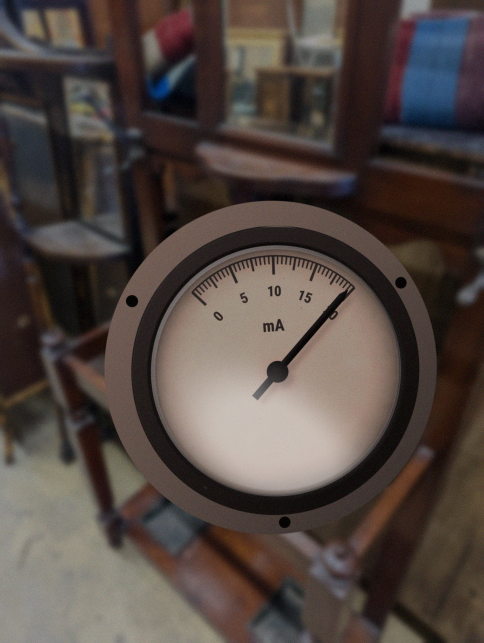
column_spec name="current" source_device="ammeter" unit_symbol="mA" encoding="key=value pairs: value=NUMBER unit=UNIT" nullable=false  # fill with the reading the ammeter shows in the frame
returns value=19.5 unit=mA
